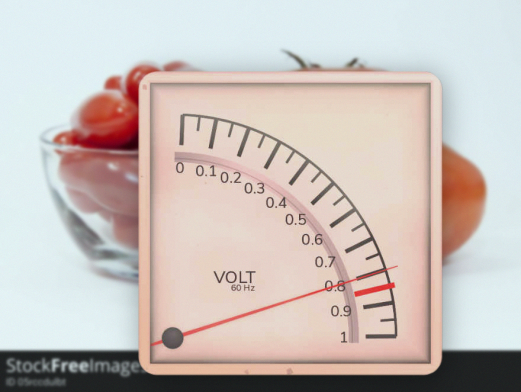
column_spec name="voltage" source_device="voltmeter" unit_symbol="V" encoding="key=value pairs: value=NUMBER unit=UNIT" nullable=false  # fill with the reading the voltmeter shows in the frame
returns value=0.8 unit=V
